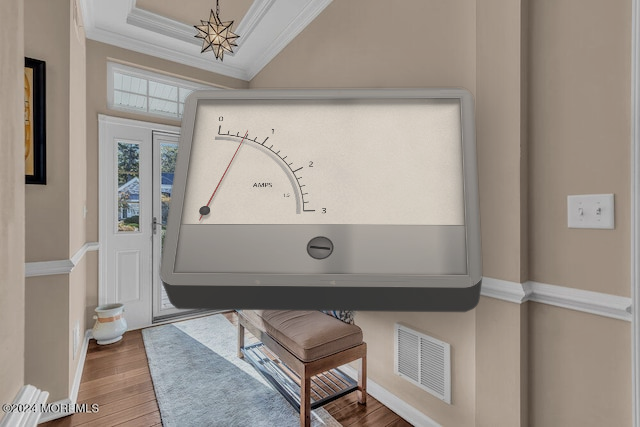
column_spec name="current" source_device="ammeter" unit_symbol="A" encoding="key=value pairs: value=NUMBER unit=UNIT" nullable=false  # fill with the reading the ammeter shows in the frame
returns value=0.6 unit=A
